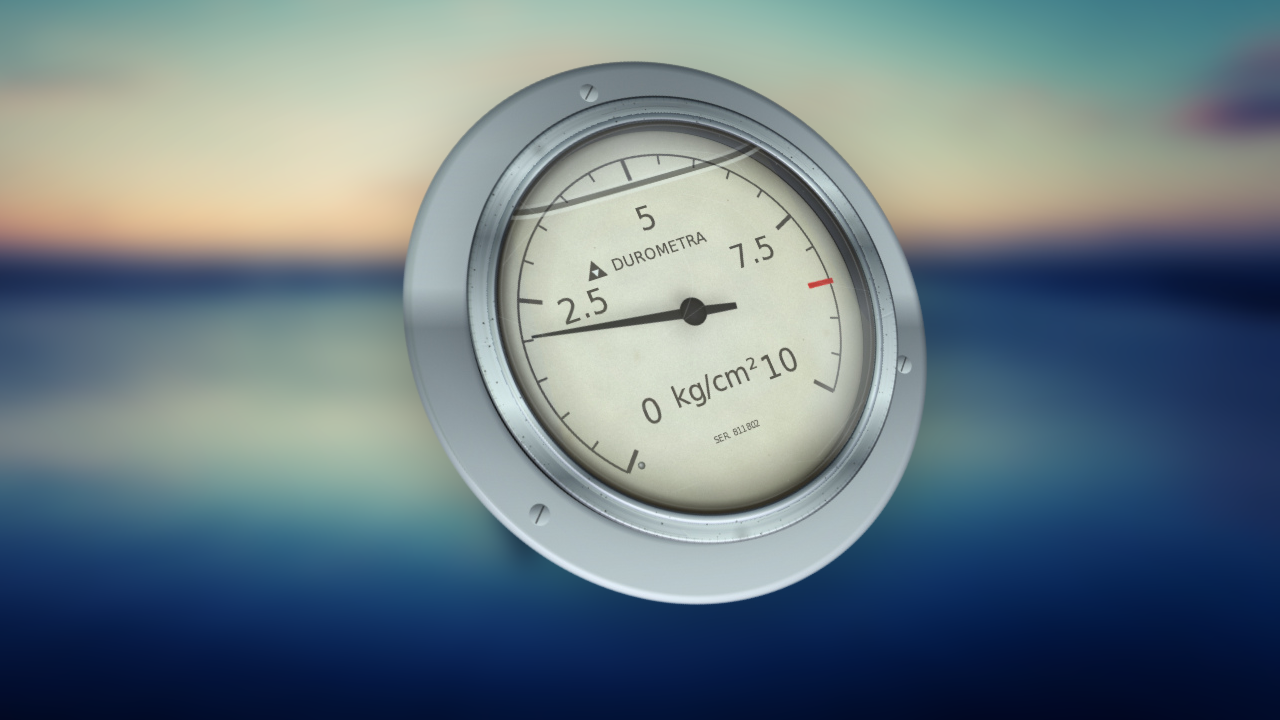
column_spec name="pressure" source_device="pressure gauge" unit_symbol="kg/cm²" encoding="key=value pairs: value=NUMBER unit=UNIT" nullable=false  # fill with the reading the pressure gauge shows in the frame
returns value=2 unit=kg/cm²
